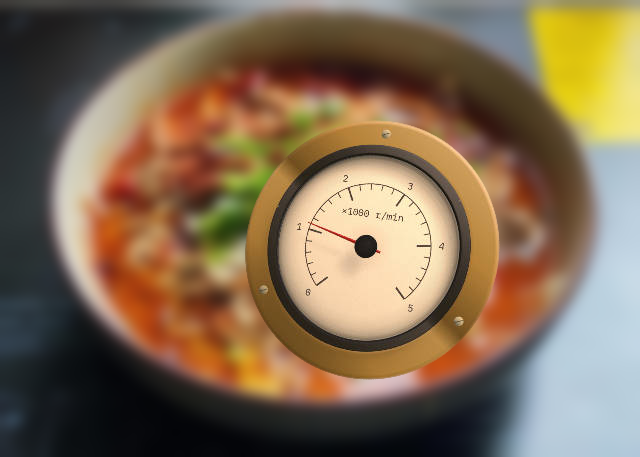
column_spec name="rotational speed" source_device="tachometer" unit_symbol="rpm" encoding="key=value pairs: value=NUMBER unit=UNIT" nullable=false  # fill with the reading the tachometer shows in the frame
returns value=1100 unit=rpm
